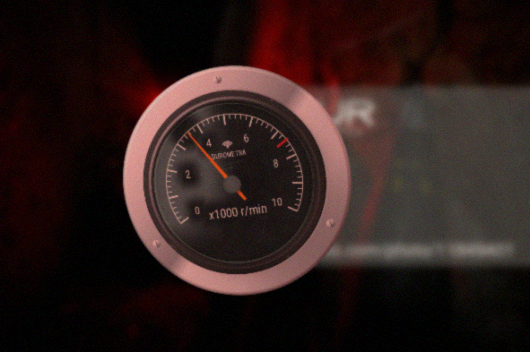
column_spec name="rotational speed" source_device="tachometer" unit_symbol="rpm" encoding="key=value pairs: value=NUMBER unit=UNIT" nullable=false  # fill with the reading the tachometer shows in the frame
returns value=3600 unit=rpm
